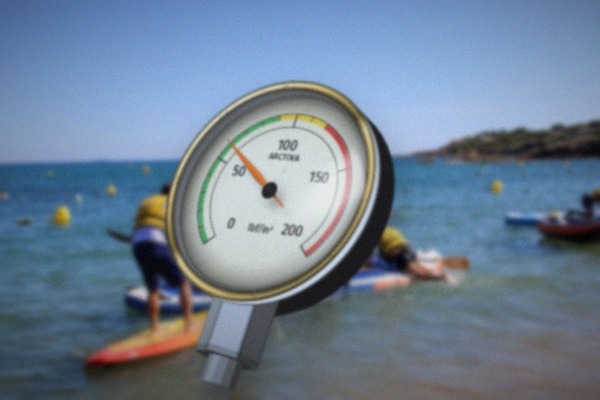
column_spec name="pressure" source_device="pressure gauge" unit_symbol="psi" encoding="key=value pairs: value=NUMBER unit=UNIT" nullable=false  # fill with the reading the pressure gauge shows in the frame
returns value=60 unit=psi
